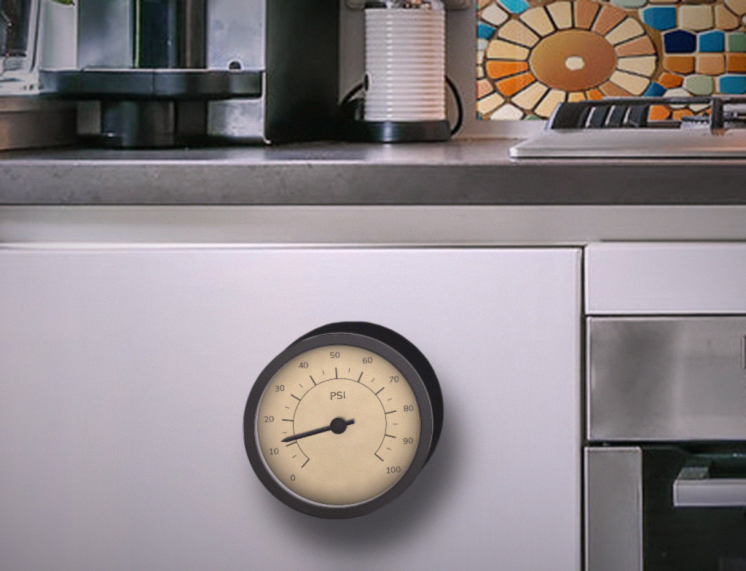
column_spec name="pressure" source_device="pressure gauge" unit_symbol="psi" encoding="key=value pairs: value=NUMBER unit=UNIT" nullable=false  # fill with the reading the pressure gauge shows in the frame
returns value=12.5 unit=psi
